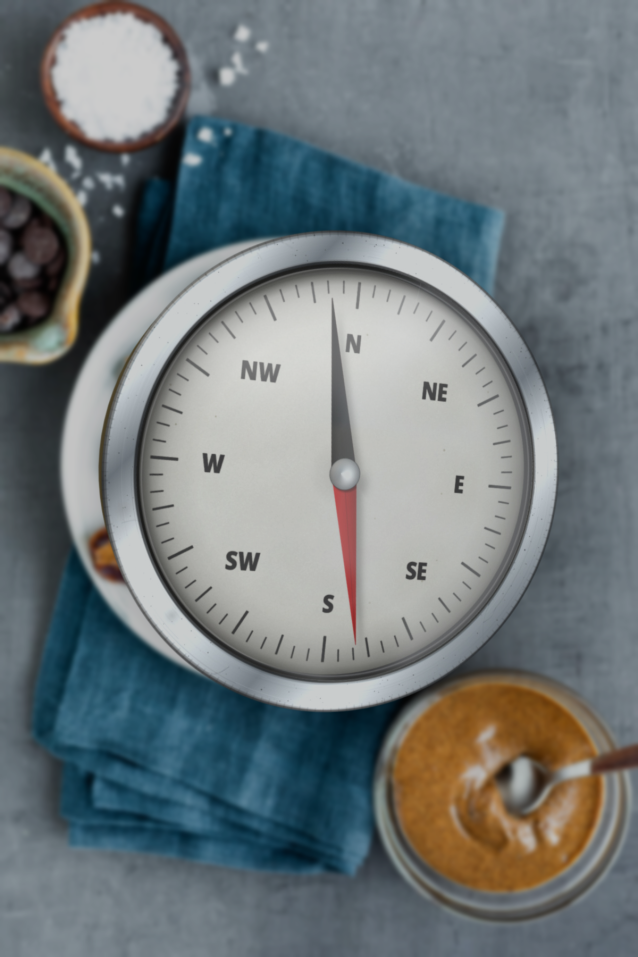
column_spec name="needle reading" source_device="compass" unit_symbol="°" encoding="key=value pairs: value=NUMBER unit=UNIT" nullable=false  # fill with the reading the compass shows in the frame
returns value=170 unit=°
